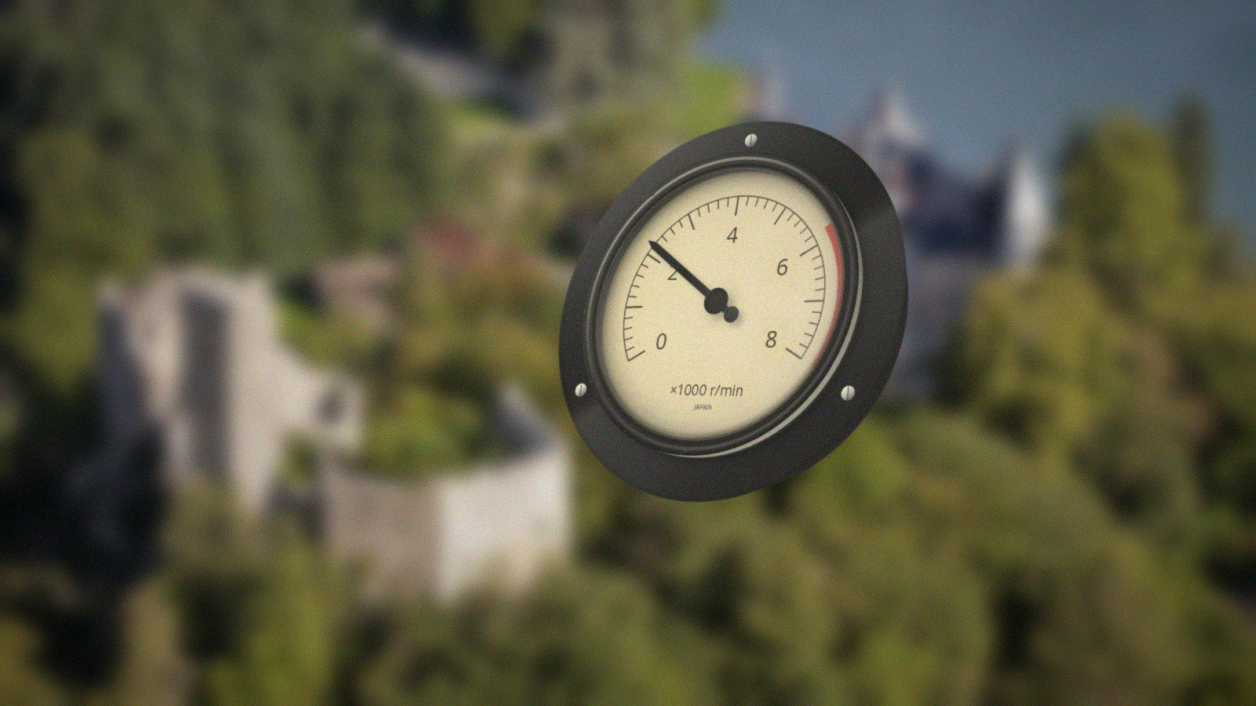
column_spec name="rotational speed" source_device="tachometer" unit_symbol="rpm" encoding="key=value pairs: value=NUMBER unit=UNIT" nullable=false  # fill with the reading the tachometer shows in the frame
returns value=2200 unit=rpm
